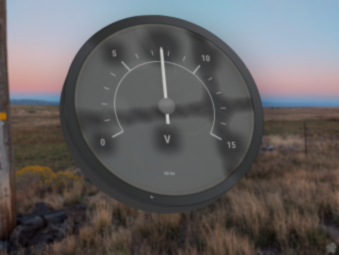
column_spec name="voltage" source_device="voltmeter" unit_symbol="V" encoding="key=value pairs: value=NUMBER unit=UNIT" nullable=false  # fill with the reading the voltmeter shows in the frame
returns value=7.5 unit=V
